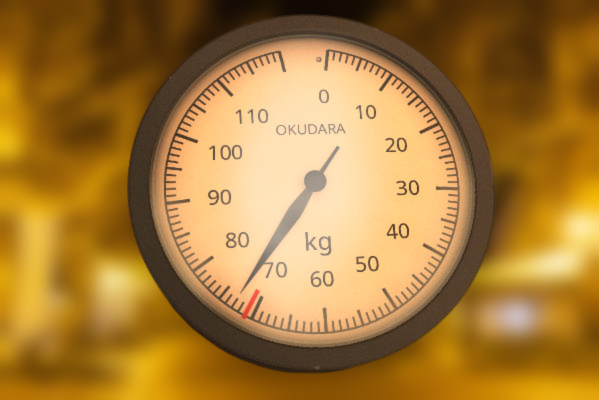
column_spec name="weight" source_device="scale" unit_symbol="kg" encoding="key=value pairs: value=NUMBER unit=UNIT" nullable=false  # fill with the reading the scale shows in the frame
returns value=73 unit=kg
